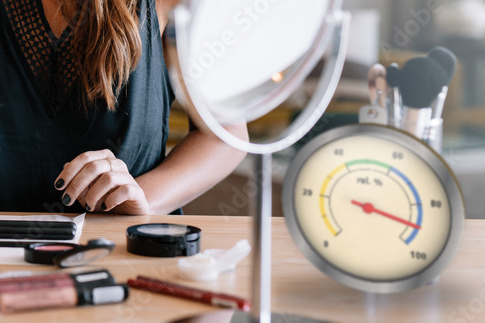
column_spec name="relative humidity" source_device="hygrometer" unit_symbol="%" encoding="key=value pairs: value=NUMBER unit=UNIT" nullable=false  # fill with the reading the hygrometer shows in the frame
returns value=90 unit=%
